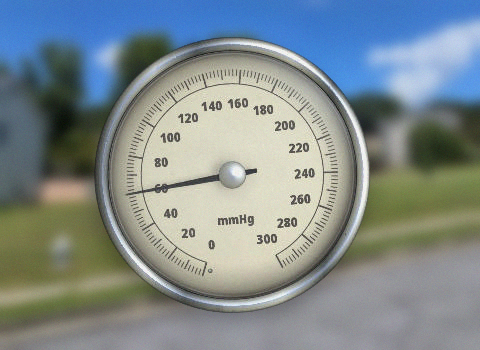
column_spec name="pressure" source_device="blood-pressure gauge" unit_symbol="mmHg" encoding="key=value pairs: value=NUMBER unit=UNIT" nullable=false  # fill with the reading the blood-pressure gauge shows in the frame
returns value=60 unit=mmHg
